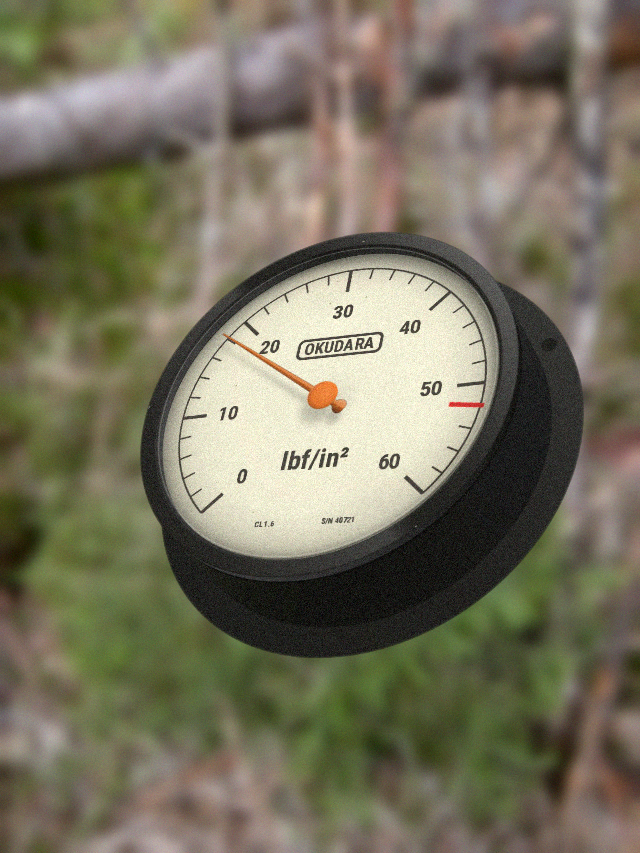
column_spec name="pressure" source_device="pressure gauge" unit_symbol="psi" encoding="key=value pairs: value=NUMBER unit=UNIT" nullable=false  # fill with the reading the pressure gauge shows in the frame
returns value=18 unit=psi
